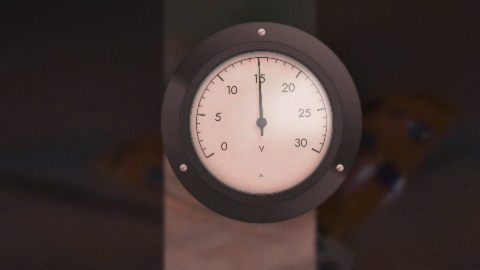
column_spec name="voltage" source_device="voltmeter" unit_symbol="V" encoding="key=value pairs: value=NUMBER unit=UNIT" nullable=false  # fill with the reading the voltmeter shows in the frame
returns value=15 unit=V
